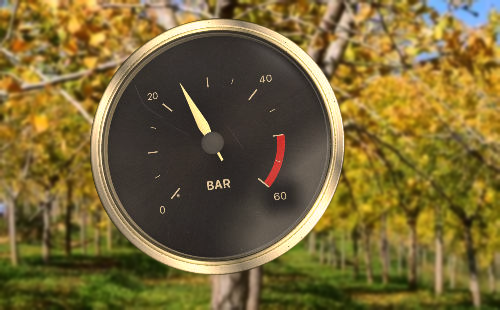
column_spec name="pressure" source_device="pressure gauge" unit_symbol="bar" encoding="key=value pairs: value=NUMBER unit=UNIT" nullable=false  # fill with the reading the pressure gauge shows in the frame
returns value=25 unit=bar
